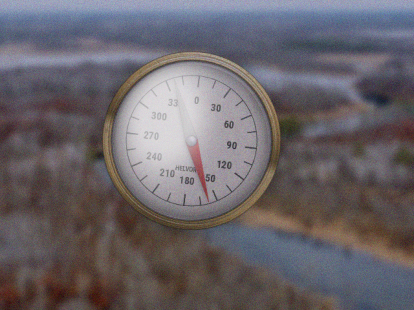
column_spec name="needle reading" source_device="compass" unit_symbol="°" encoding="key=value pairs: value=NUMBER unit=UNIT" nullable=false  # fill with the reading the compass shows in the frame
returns value=157.5 unit=°
